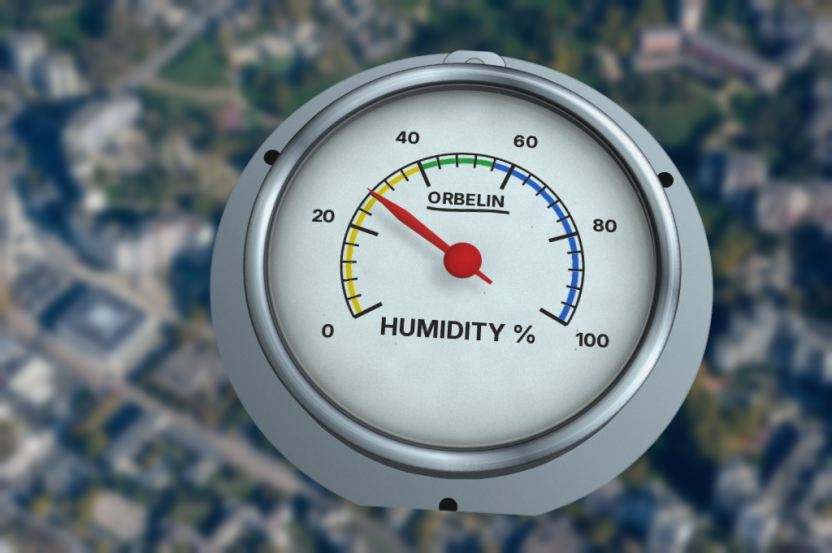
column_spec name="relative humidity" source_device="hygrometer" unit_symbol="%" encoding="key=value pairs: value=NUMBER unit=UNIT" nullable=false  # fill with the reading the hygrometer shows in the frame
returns value=28 unit=%
